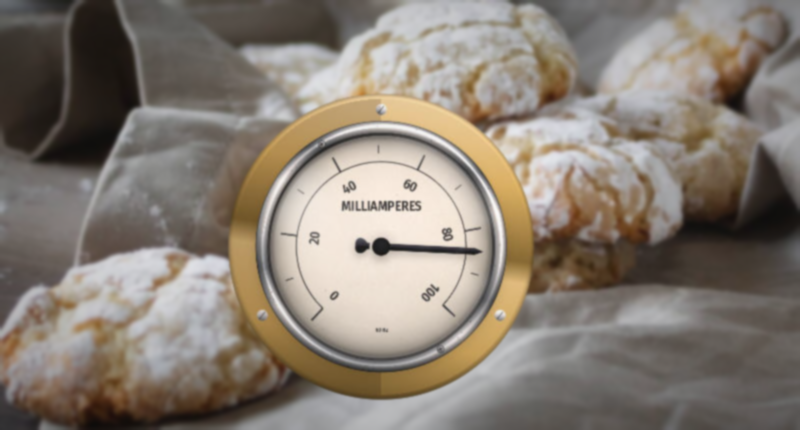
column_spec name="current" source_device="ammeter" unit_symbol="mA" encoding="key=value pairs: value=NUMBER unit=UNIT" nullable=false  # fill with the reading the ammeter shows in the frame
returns value=85 unit=mA
